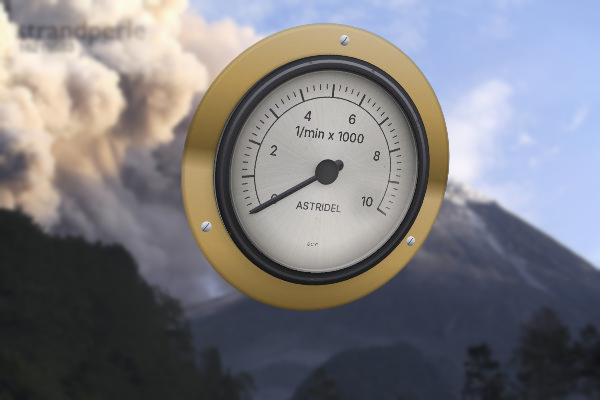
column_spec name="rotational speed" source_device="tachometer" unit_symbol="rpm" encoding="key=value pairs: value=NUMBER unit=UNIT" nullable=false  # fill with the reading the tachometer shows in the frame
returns value=0 unit=rpm
